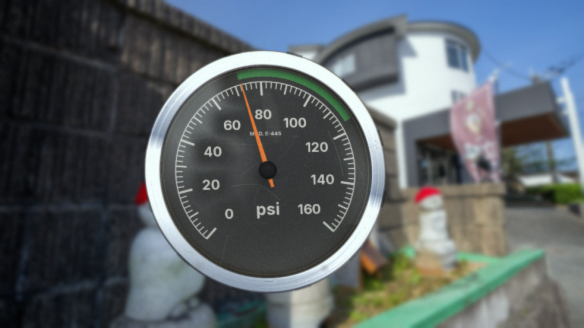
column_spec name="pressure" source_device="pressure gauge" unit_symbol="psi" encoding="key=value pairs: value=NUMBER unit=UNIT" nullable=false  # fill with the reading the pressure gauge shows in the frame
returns value=72 unit=psi
